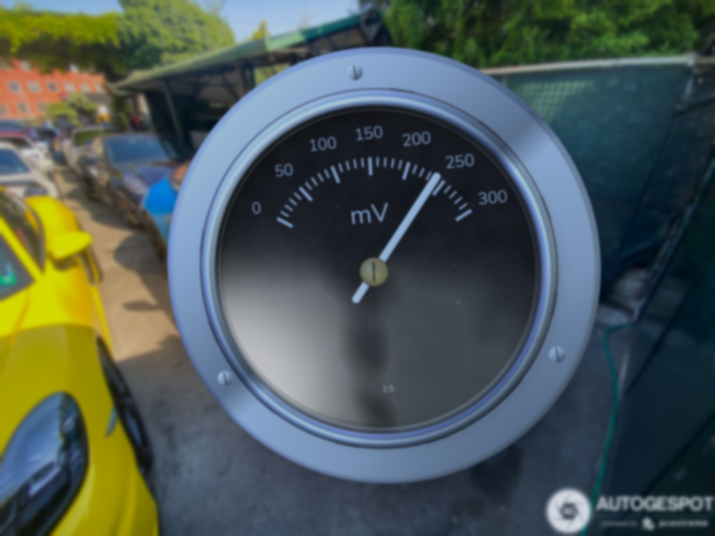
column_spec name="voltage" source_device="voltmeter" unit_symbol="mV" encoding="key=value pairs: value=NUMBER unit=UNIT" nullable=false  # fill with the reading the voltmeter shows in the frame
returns value=240 unit=mV
